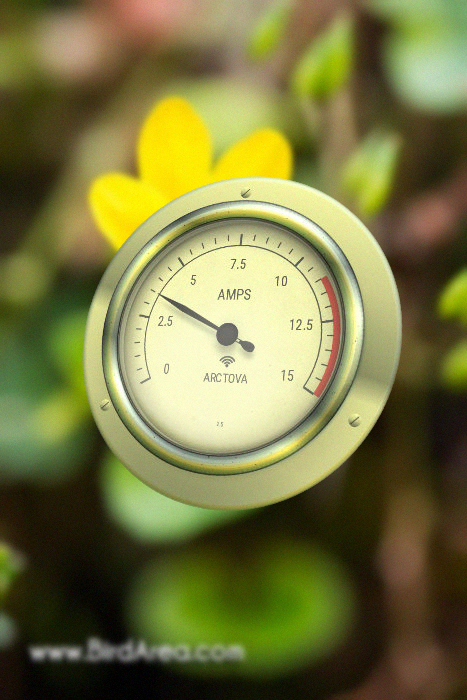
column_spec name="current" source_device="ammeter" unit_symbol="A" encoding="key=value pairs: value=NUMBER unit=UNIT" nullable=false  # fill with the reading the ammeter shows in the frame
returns value=3.5 unit=A
